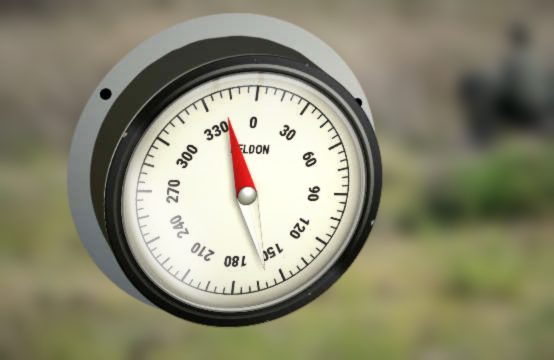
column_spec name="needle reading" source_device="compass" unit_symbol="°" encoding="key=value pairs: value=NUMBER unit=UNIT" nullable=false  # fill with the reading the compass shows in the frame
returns value=340 unit=°
